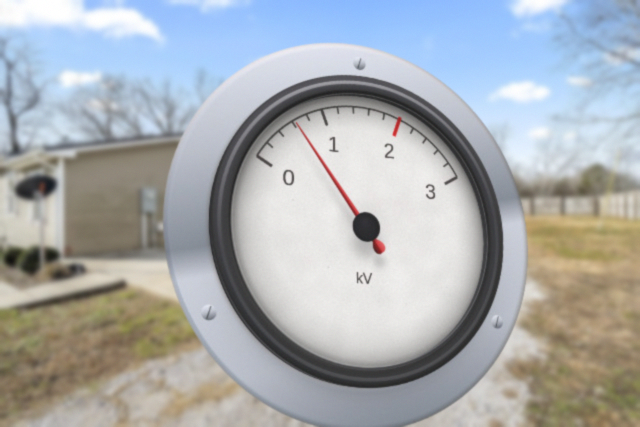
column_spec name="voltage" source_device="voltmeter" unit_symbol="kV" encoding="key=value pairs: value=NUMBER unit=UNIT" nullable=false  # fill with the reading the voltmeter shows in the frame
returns value=0.6 unit=kV
